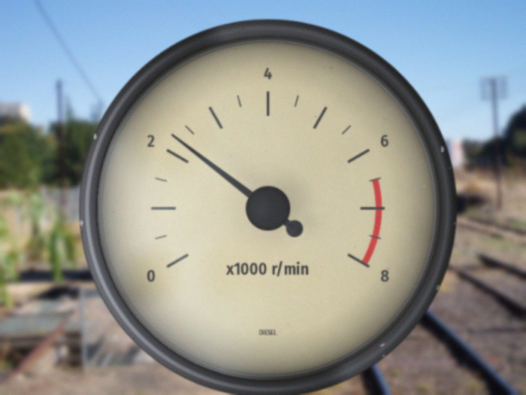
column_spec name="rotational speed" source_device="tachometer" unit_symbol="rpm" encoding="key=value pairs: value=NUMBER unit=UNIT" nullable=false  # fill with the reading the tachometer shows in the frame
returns value=2250 unit=rpm
